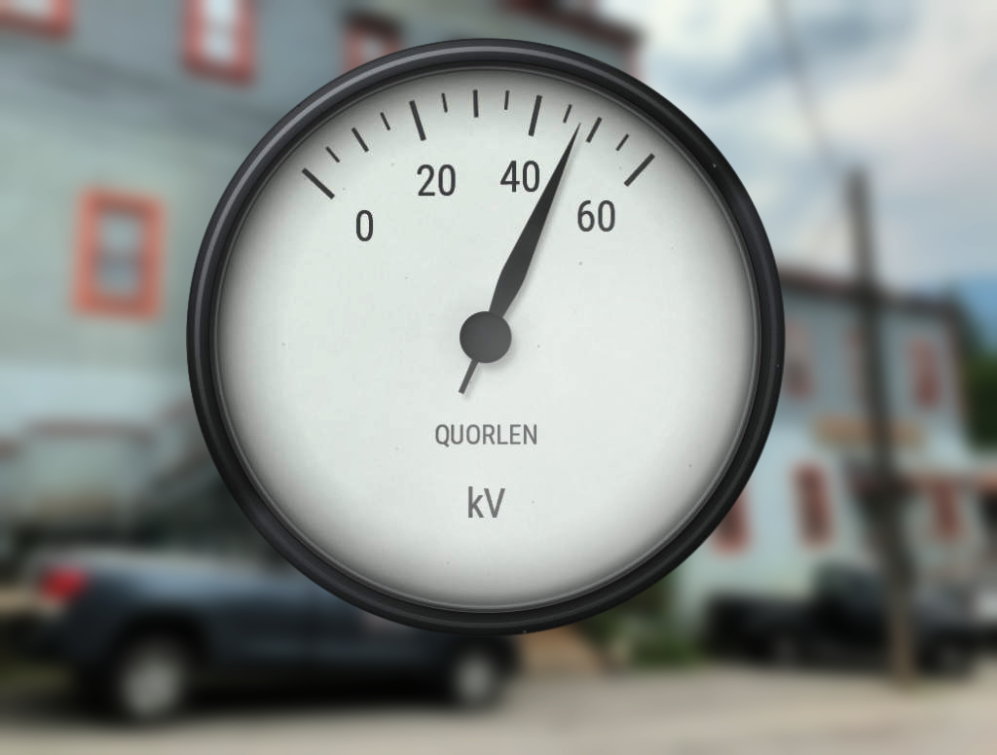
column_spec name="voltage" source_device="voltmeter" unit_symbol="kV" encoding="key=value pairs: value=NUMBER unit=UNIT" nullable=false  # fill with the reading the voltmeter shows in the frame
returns value=47.5 unit=kV
